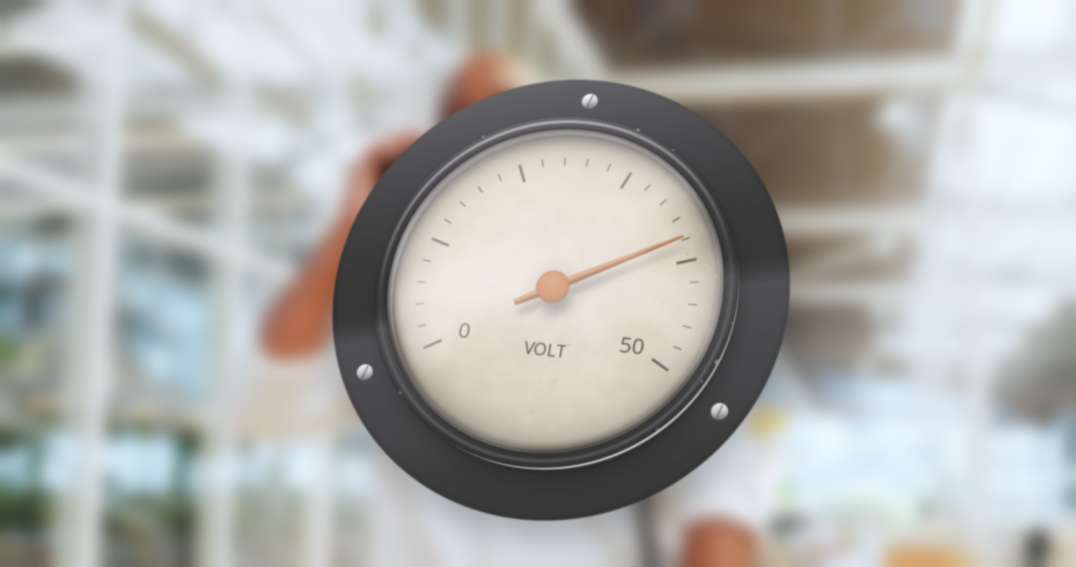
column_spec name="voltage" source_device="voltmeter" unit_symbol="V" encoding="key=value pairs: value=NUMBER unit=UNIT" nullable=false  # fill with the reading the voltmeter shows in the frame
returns value=38 unit=V
